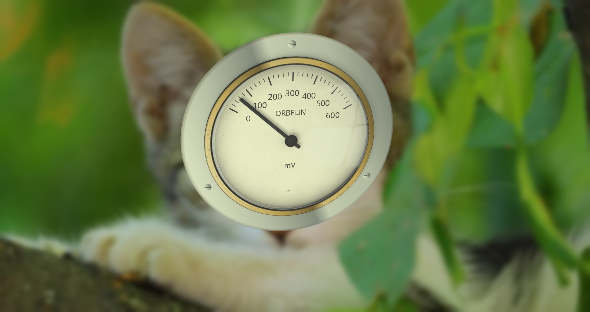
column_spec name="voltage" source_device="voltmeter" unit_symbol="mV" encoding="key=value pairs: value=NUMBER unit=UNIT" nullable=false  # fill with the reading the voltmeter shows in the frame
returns value=60 unit=mV
